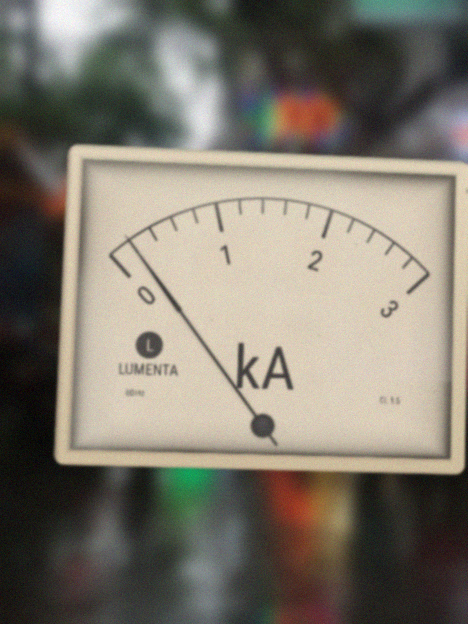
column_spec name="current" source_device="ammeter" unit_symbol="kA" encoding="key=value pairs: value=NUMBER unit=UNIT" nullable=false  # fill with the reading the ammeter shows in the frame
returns value=0.2 unit=kA
